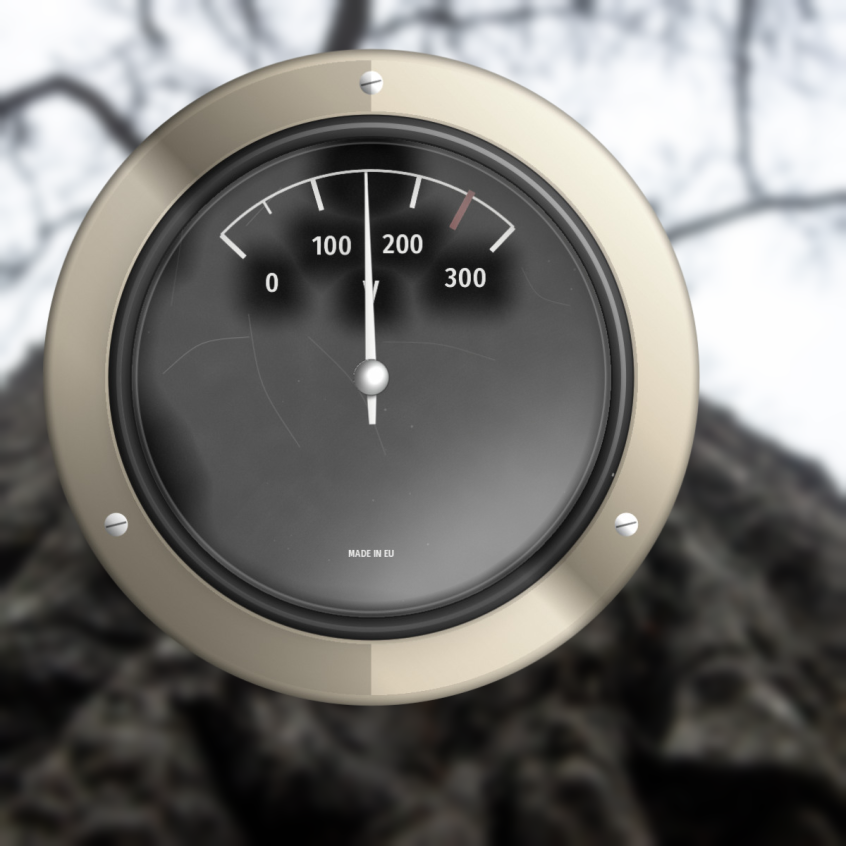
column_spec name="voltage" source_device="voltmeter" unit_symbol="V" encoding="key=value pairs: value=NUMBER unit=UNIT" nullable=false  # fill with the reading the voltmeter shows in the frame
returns value=150 unit=V
